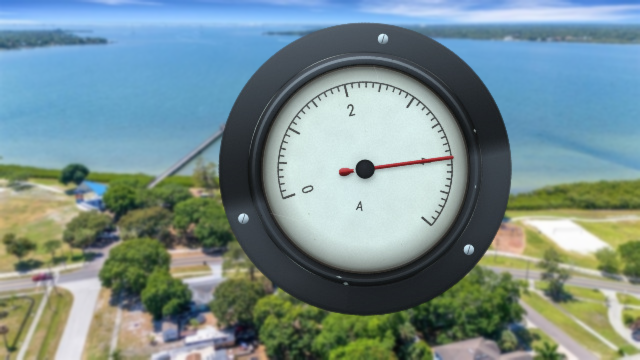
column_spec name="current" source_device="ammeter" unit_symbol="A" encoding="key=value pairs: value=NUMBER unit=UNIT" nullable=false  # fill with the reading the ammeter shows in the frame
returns value=4 unit=A
